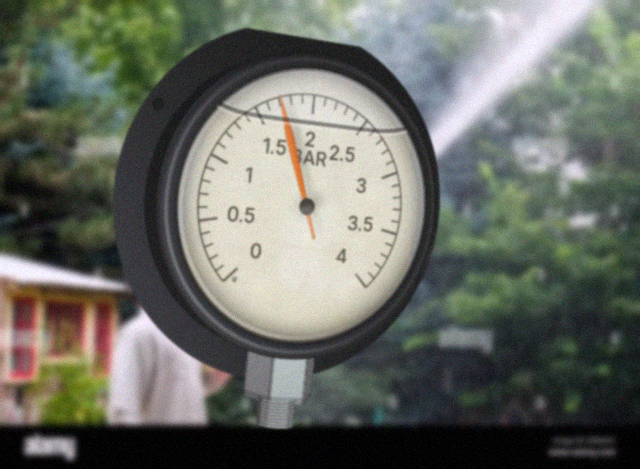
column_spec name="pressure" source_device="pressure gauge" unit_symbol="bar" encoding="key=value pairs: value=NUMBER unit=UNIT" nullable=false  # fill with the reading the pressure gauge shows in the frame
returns value=1.7 unit=bar
